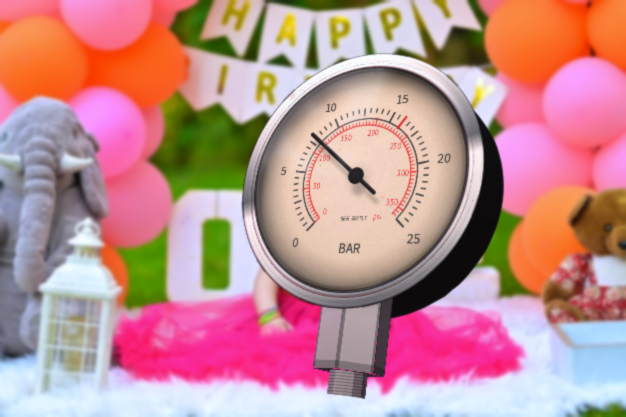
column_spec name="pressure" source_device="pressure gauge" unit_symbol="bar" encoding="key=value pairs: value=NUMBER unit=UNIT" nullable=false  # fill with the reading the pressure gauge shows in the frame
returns value=8 unit=bar
